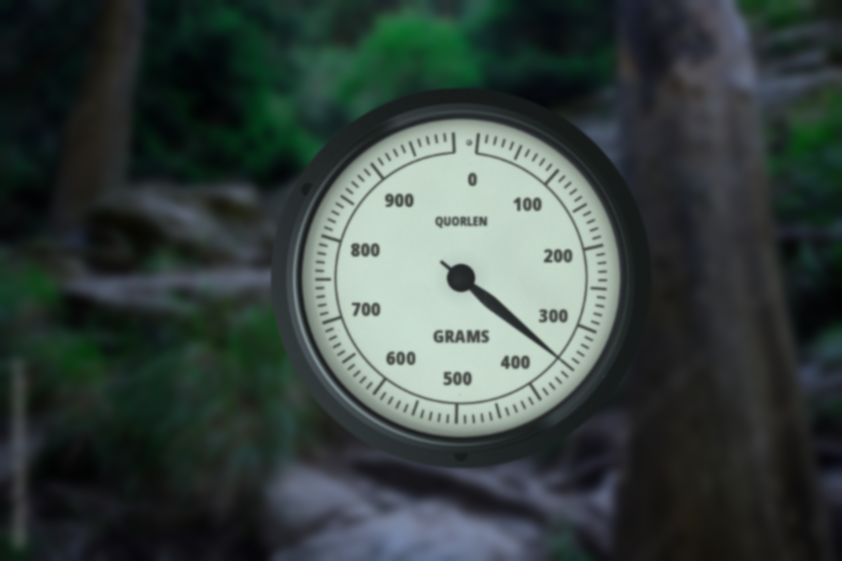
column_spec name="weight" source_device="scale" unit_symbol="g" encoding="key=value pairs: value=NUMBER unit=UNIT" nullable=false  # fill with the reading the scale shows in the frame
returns value=350 unit=g
